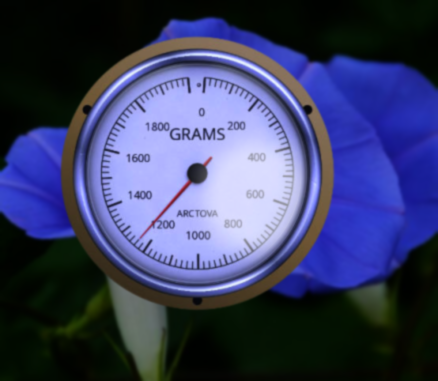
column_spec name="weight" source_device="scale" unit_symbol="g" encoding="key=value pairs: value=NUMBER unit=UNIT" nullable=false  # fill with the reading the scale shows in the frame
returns value=1240 unit=g
